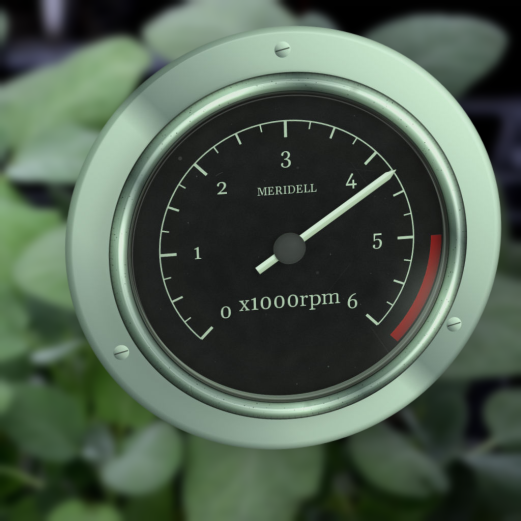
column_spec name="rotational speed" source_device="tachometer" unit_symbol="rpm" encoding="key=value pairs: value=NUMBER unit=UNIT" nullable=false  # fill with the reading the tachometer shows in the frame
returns value=4250 unit=rpm
